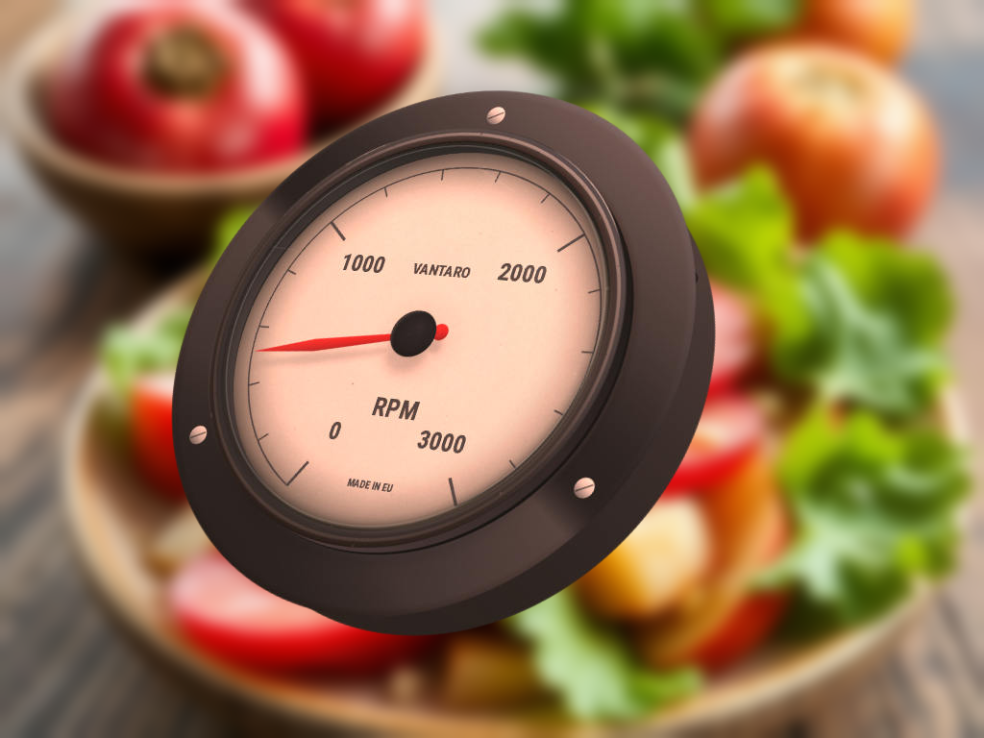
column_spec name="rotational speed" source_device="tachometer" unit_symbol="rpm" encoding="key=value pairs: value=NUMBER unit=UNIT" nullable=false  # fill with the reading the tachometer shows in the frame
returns value=500 unit=rpm
